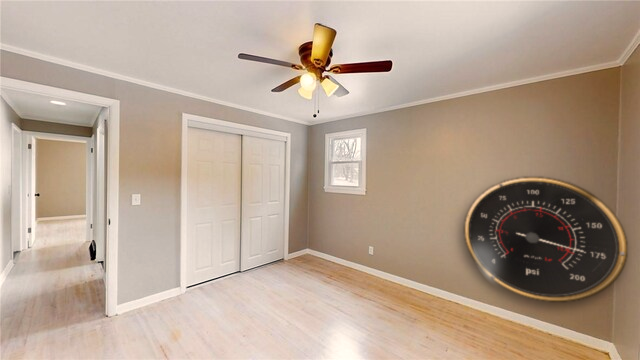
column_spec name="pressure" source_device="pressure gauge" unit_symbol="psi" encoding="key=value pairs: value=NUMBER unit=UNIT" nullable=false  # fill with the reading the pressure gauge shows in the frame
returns value=175 unit=psi
